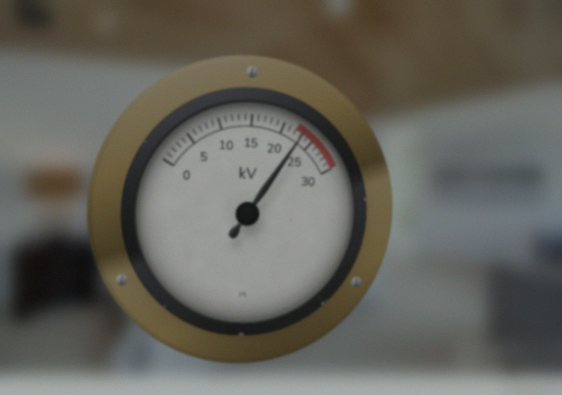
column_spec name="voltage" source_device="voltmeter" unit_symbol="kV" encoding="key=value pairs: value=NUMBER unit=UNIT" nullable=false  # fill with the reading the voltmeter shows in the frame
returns value=23 unit=kV
